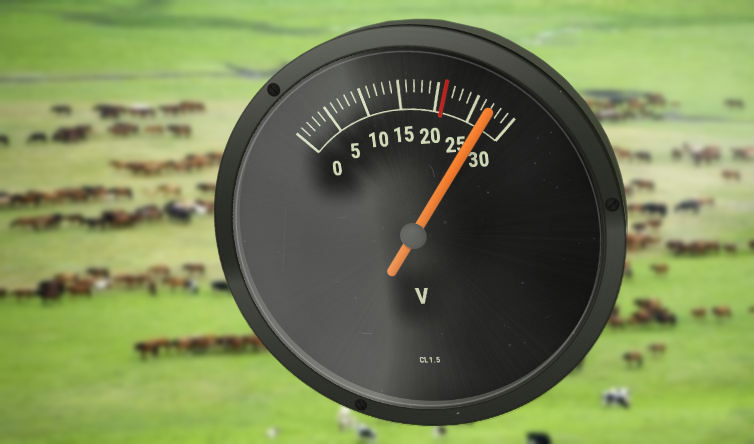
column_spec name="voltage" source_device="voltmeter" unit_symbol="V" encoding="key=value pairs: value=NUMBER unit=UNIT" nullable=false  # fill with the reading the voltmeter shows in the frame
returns value=27 unit=V
